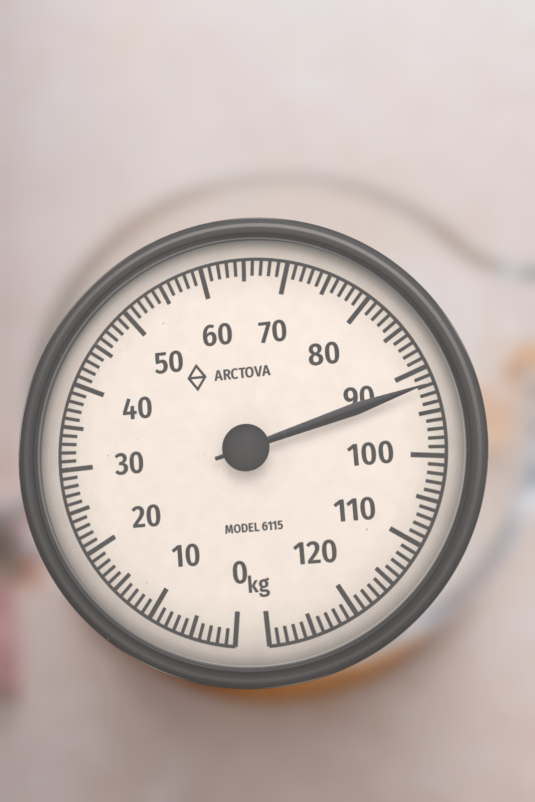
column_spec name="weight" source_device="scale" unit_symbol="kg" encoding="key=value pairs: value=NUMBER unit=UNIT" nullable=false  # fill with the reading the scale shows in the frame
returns value=92 unit=kg
